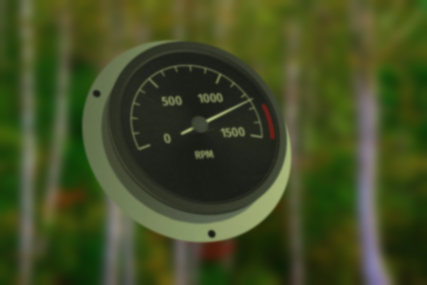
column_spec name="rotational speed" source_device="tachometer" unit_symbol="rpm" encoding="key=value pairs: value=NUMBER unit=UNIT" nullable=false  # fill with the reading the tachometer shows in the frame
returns value=1250 unit=rpm
